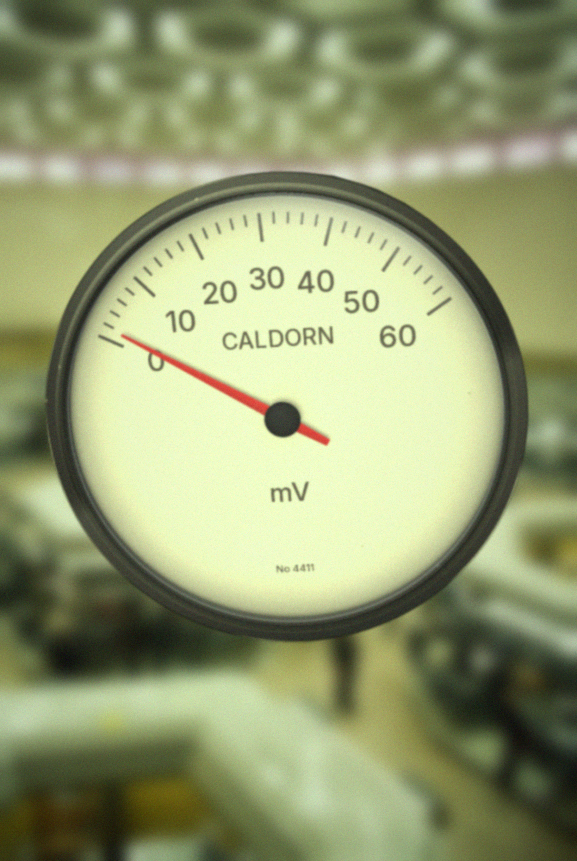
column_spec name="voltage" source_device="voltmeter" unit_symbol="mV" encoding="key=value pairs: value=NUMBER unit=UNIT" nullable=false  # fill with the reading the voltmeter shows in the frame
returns value=2 unit=mV
